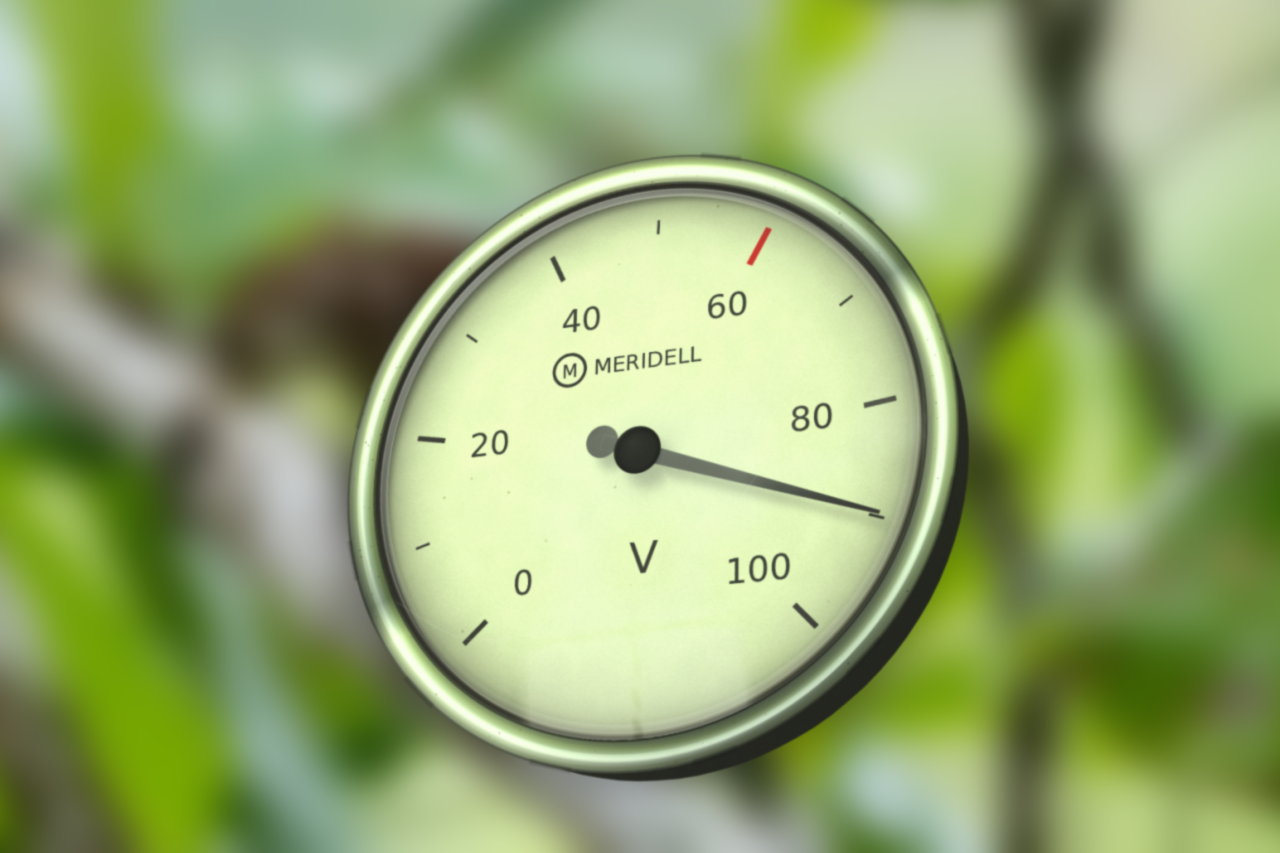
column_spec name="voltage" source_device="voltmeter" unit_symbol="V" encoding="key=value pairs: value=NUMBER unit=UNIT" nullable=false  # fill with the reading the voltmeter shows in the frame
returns value=90 unit=V
